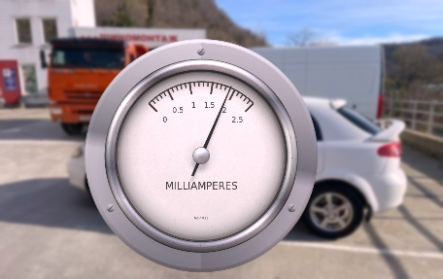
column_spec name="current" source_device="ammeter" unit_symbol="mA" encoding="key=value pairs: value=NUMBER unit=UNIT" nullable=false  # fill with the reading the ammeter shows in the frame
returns value=1.9 unit=mA
